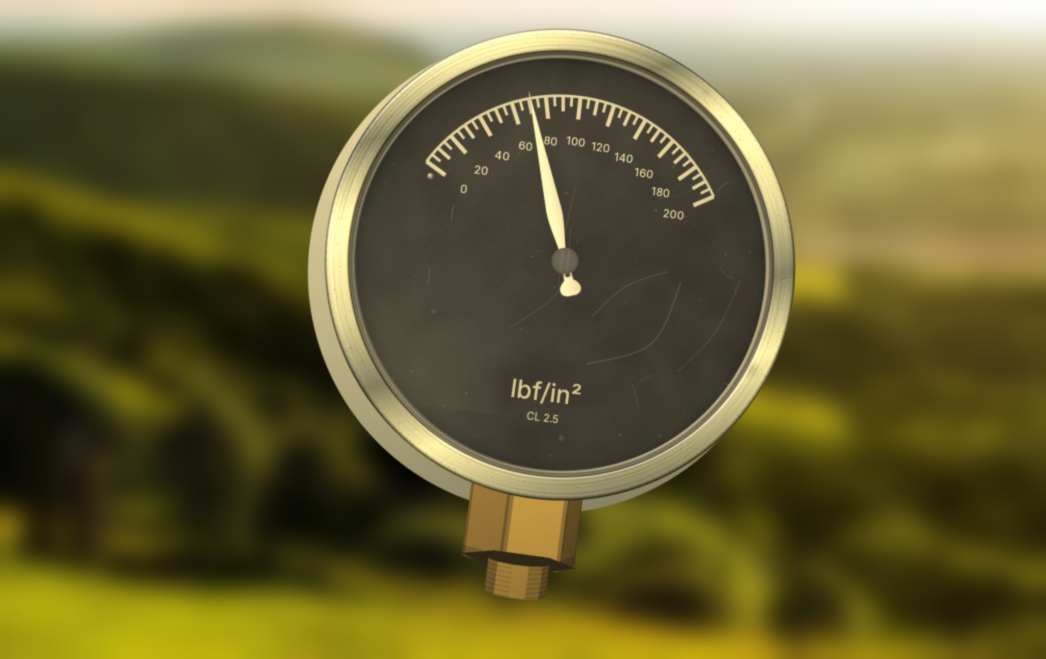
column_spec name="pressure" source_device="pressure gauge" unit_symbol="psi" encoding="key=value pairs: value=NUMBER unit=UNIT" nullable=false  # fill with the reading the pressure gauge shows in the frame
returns value=70 unit=psi
